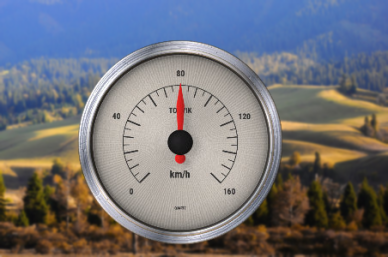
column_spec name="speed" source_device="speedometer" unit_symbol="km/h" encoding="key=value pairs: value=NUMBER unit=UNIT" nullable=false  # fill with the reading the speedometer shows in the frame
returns value=80 unit=km/h
